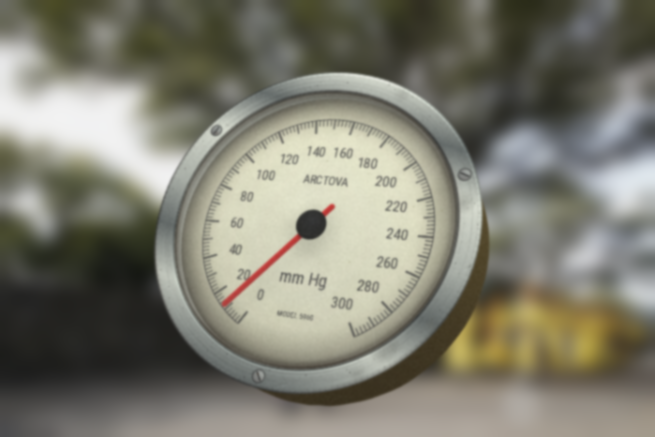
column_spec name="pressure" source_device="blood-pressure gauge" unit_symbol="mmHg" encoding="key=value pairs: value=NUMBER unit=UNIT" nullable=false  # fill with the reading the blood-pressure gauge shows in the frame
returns value=10 unit=mmHg
